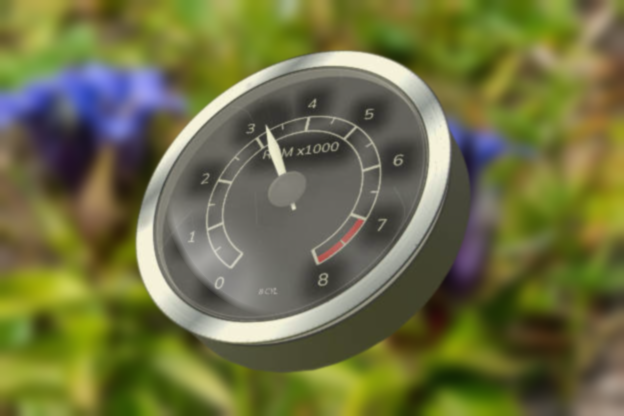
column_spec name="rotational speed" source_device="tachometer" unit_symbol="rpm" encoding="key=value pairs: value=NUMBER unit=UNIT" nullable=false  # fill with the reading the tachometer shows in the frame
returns value=3250 unit=rpm
